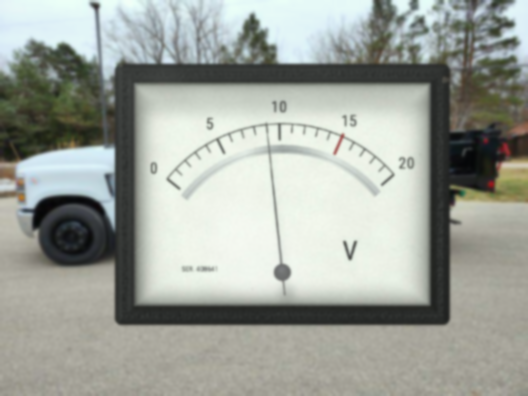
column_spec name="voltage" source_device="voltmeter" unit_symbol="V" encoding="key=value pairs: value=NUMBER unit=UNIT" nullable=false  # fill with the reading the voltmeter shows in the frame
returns value=9 unit=V
